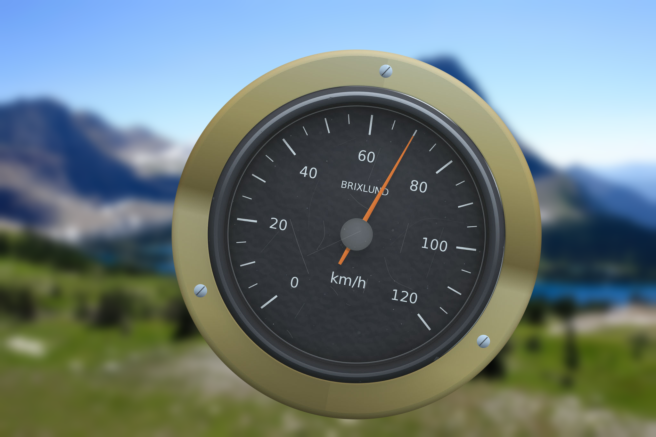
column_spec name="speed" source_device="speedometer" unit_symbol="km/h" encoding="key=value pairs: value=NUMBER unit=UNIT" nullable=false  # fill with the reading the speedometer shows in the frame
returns value=70 unit=km/h
